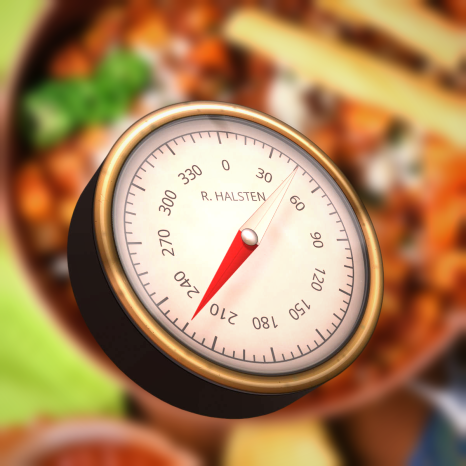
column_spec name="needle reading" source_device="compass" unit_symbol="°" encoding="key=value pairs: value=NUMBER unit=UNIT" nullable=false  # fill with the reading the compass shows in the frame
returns value=225 unit=°
